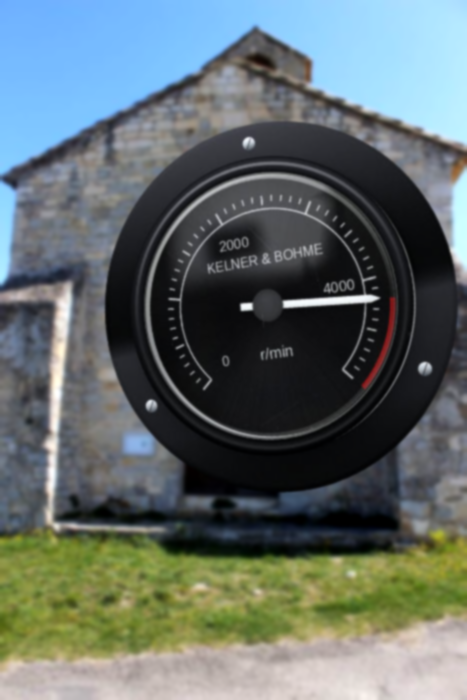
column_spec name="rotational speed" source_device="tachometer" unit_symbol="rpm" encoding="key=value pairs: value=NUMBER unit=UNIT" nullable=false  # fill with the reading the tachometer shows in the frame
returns value=4200 unit=rpm
